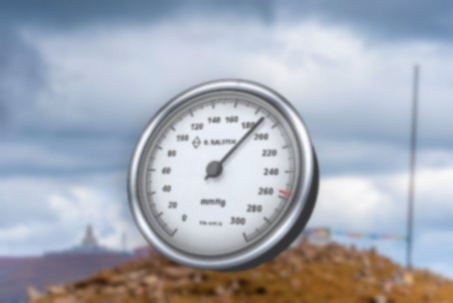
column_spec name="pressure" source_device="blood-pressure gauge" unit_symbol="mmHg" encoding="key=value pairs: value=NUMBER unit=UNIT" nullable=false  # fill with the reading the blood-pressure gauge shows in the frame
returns value=190 unit=mmHg
